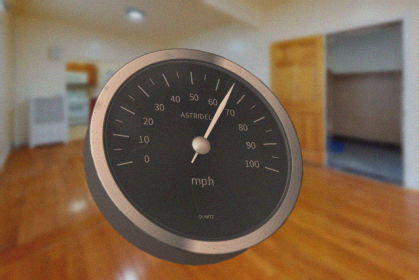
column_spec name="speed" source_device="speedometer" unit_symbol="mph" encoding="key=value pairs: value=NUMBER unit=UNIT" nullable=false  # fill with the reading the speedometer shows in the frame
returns value=65 unit=mph
